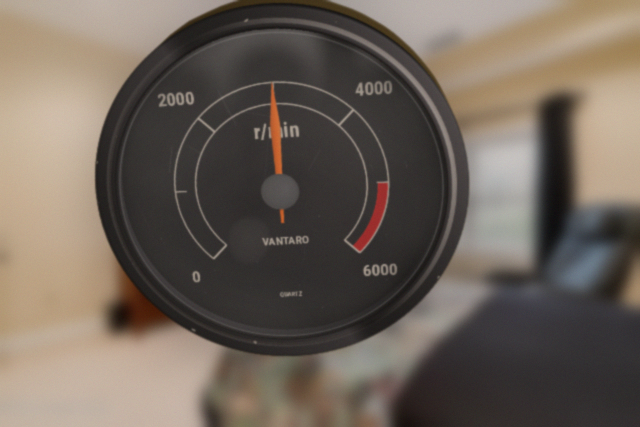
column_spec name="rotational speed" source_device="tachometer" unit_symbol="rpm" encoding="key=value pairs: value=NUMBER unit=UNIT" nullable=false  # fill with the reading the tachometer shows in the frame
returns value=3000 unit=rpm
